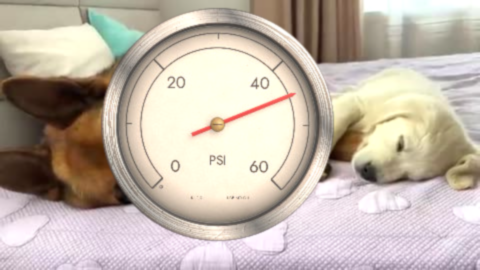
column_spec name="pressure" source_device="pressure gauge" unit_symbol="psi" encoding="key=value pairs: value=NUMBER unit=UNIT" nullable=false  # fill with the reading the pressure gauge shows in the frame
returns value=45 unit=psi
